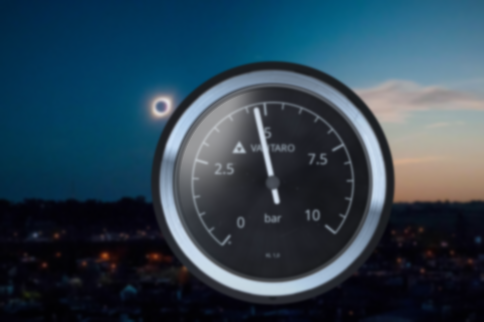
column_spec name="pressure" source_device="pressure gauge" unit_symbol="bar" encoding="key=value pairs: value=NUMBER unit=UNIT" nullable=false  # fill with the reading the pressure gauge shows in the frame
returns value=4.75 unit=bar
